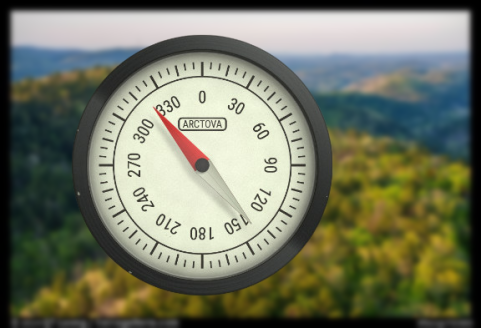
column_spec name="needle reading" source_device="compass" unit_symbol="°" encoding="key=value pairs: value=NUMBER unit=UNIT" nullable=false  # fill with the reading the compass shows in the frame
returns value=320 unit=°
